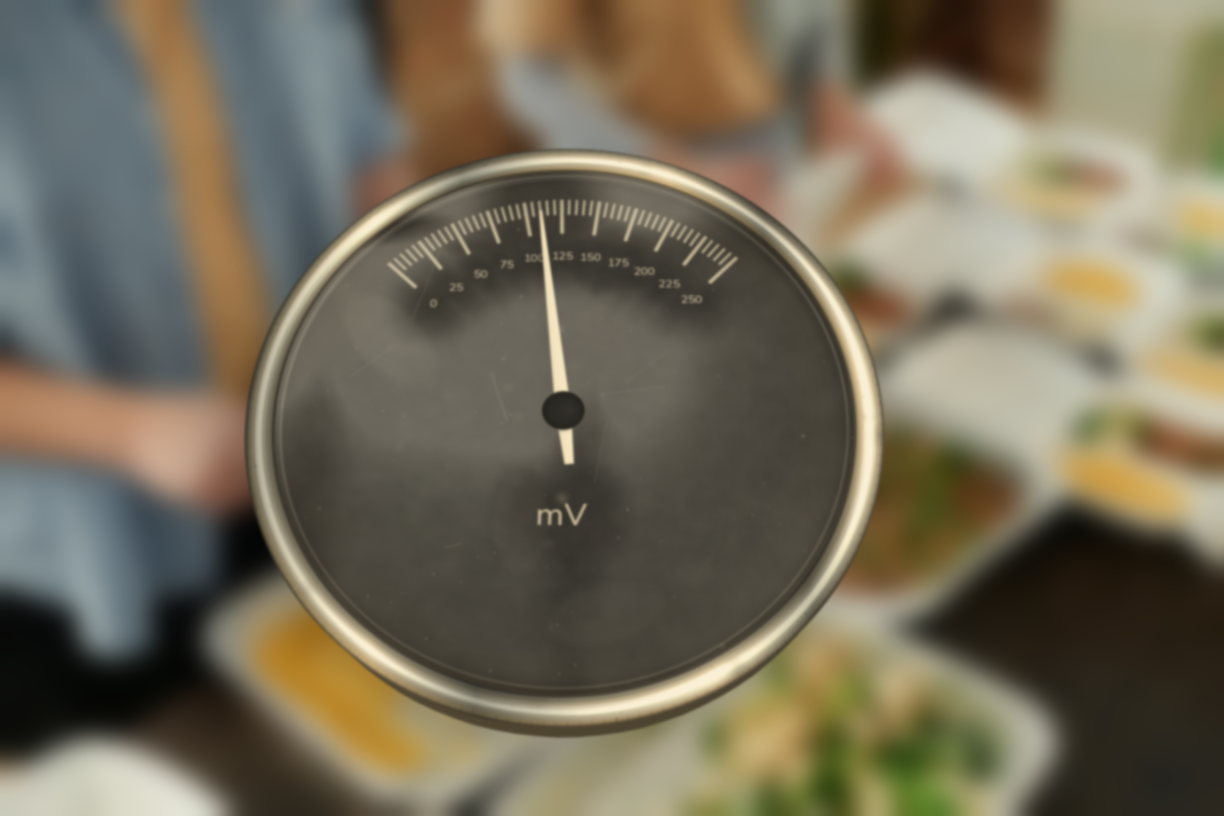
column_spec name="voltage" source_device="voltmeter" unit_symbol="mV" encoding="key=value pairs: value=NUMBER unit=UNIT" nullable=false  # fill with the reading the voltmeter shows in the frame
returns value=110 unit=mV
